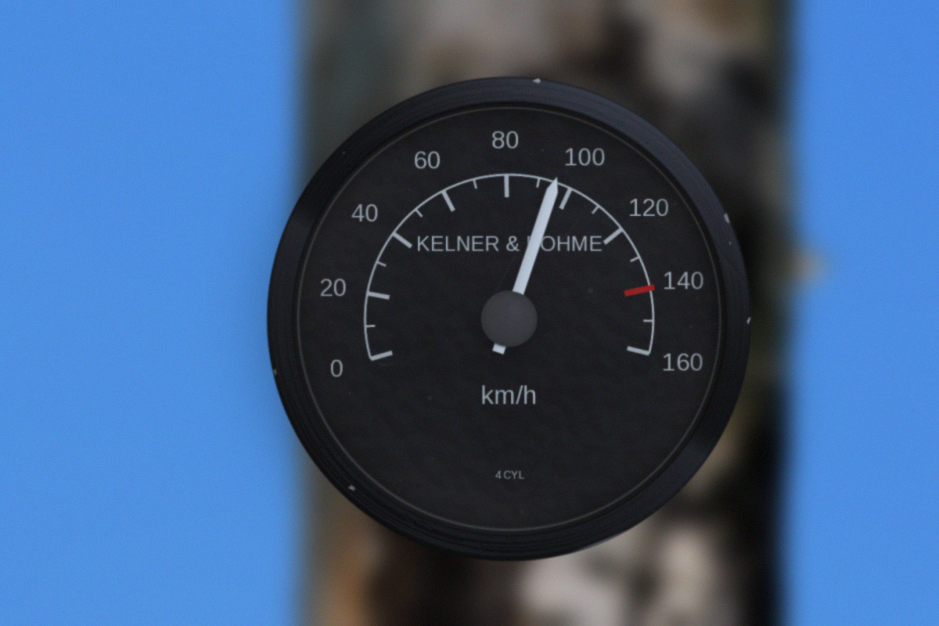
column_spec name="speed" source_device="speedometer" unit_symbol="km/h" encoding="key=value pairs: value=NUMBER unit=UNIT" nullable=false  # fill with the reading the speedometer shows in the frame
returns value=95 unit=km/h
